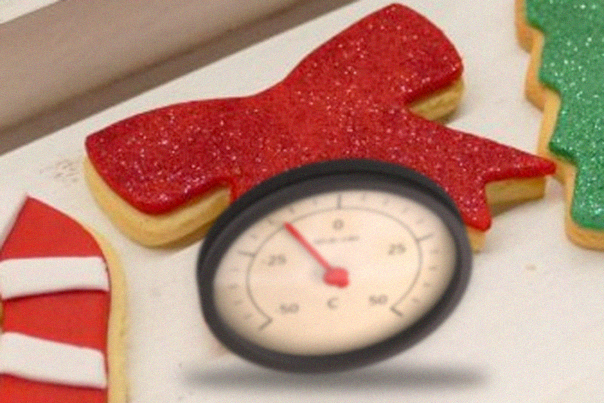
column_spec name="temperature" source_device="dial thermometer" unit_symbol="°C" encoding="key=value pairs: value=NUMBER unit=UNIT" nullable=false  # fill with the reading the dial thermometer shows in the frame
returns value=-12.5 unit=°C
